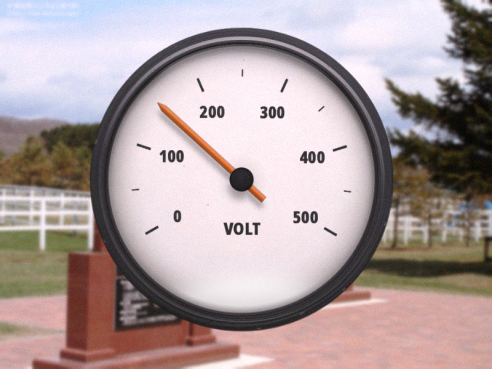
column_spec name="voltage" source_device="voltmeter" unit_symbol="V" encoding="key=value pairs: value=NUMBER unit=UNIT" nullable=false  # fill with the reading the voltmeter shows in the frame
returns value=150 unit=V
